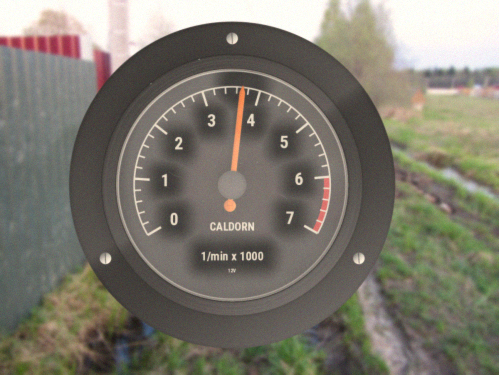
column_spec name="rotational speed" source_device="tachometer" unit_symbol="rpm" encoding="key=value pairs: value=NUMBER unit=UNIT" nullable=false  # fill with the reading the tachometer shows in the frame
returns value=3700 unit=rpm
